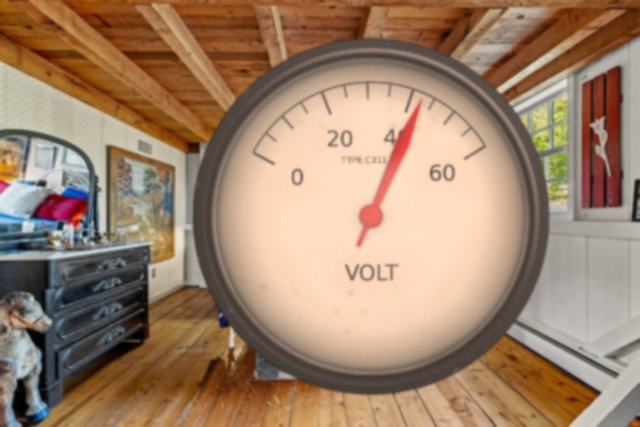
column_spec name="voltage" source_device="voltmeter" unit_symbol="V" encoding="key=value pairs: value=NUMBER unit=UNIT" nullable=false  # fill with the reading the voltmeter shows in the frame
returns value=42.5 unit=V
